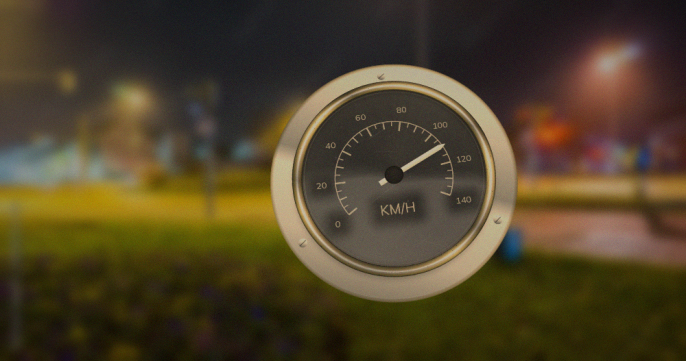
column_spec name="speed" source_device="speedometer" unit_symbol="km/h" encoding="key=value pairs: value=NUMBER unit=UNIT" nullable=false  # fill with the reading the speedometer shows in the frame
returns value=110 unit=km/h
